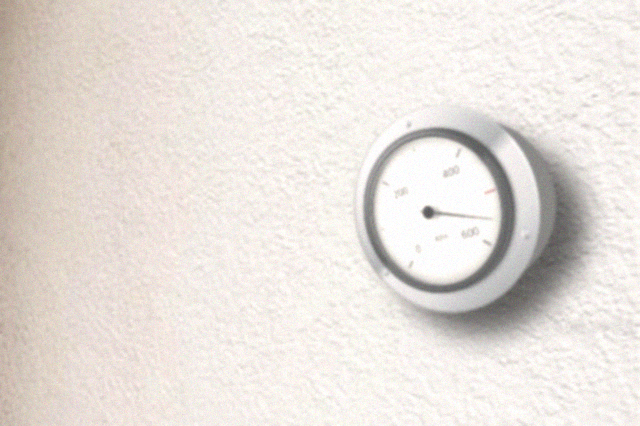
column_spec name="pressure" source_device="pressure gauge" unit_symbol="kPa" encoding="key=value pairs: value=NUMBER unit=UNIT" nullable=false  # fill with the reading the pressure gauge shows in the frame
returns value=550 unit=kPa
